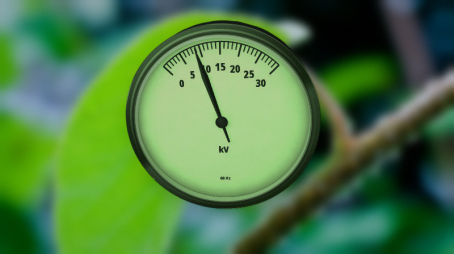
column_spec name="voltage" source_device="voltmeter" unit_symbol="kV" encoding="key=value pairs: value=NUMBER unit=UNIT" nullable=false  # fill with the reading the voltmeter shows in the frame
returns value=9 unit=kV
